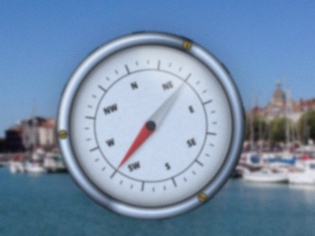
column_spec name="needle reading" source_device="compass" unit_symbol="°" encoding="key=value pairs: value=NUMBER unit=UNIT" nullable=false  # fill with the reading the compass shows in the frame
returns value=240 unit=°
